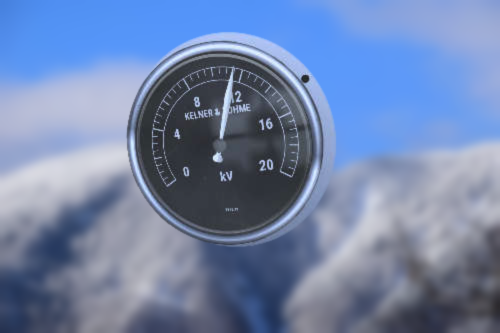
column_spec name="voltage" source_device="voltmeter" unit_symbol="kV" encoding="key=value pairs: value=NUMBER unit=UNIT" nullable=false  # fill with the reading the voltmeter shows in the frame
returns value=11.5 unit=kV
